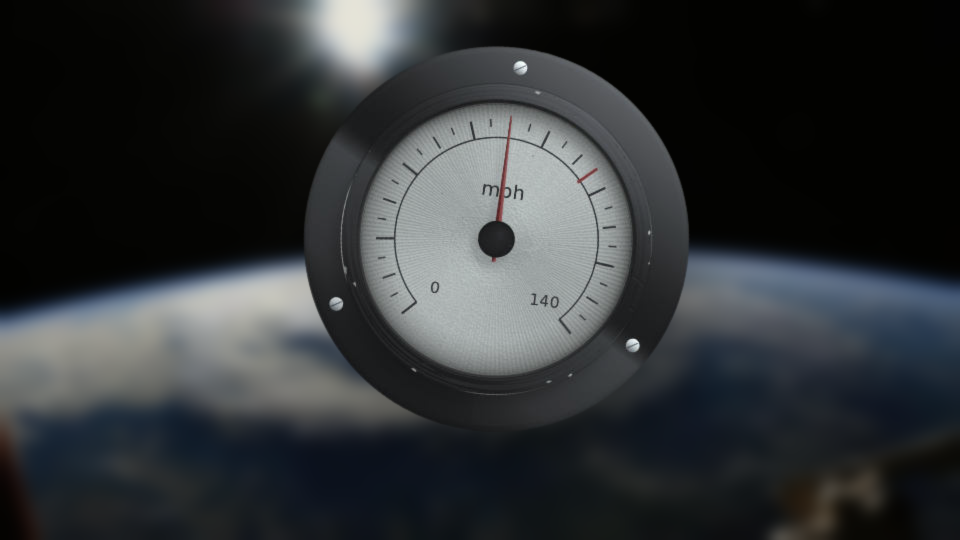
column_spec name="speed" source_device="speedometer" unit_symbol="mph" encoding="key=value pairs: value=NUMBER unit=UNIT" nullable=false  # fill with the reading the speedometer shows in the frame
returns value=70 unit=mph
